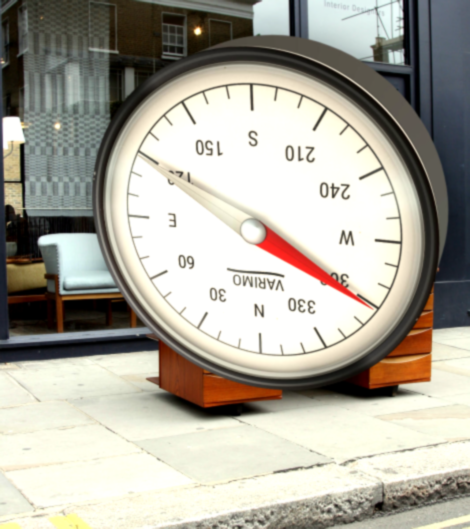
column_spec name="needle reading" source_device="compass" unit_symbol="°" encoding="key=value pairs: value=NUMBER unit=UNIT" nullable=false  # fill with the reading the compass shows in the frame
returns value=300 unit=°
